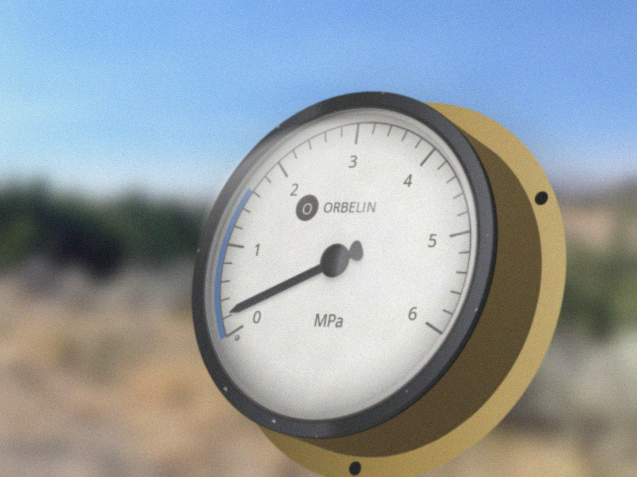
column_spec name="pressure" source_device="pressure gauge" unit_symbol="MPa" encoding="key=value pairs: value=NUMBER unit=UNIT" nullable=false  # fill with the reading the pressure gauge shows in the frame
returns value=0.2 unit=MPa
